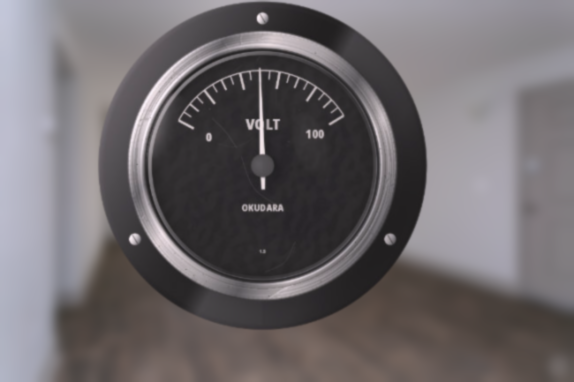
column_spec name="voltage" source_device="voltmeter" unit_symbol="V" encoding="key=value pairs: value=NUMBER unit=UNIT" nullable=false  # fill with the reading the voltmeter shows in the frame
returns value=50 unit=V
